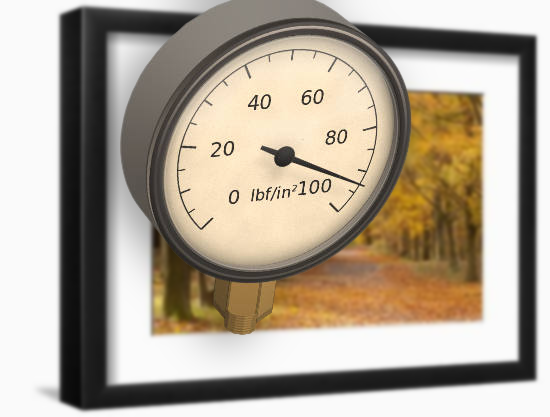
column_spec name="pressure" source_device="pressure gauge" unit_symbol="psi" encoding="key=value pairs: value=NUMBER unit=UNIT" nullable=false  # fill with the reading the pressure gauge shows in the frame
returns value=92.5 unit=psi
